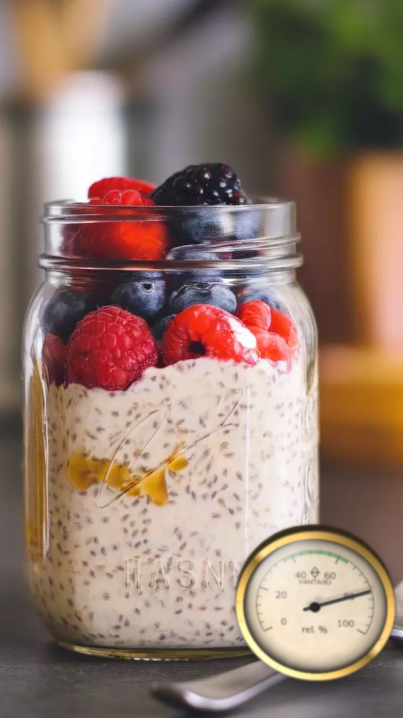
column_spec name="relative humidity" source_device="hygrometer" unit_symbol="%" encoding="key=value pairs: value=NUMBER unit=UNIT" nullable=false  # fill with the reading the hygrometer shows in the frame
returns value=80 unit=%
